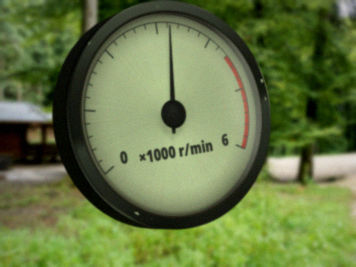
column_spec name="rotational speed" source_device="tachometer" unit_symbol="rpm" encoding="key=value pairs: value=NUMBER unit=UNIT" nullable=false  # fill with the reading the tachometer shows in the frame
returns value=3200 unit=rpm
